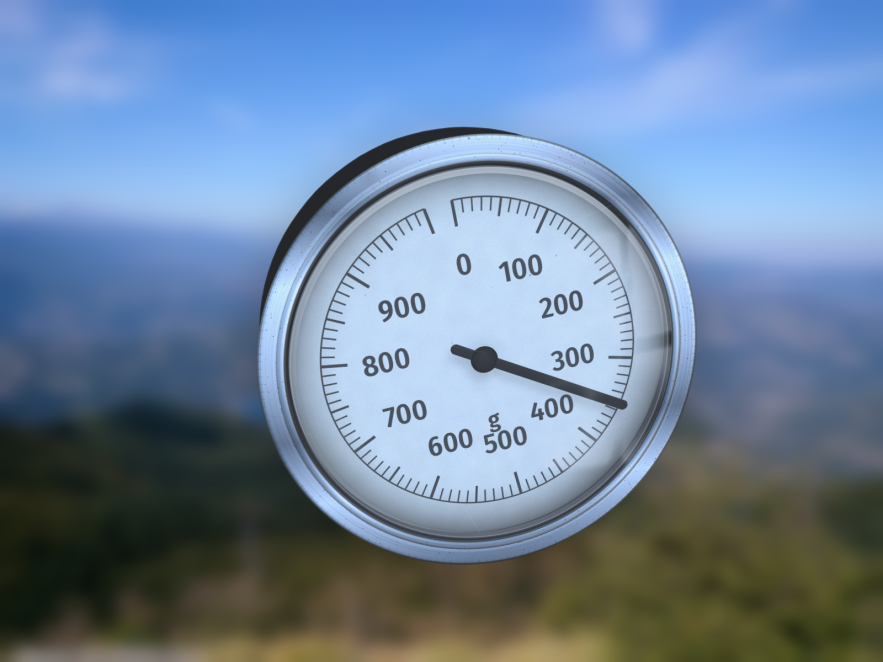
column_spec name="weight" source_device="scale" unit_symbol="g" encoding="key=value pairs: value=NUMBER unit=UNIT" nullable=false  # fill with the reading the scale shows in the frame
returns value=350 unit=g
